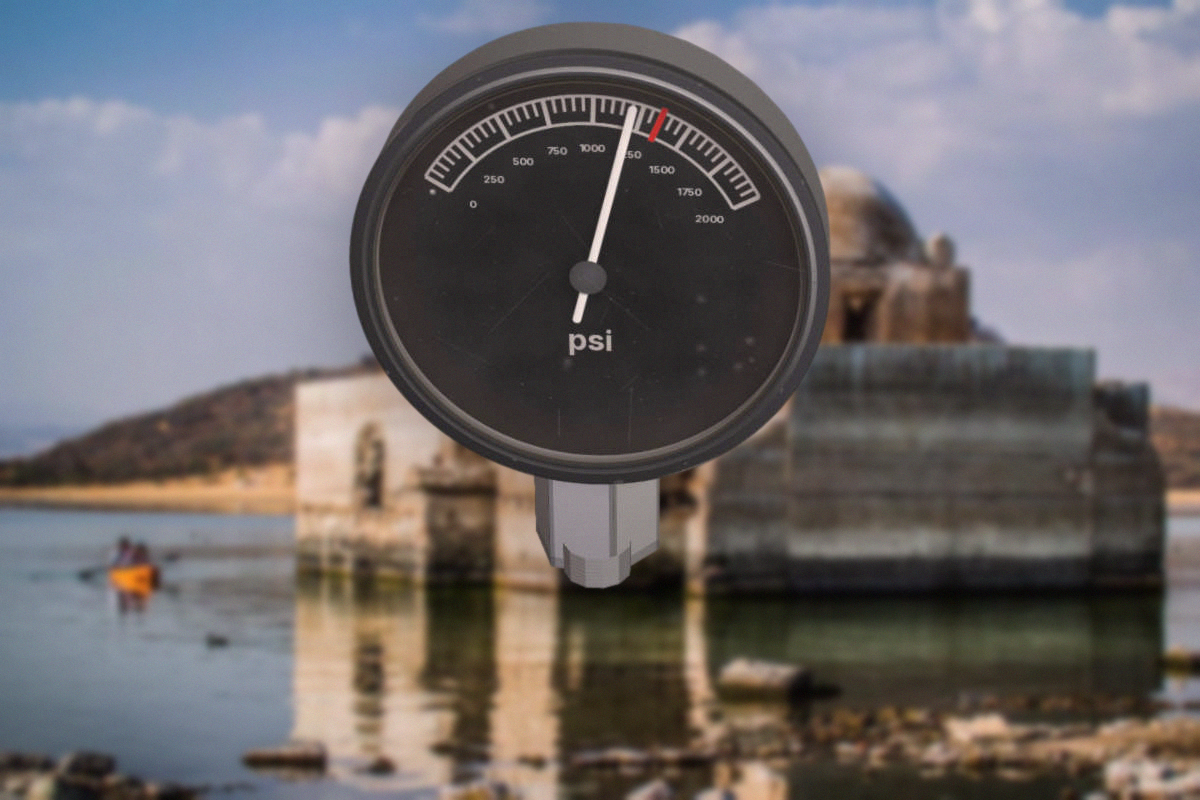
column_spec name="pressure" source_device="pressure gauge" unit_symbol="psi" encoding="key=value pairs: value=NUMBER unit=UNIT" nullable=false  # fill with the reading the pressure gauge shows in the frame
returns value=1200 unit=psi
